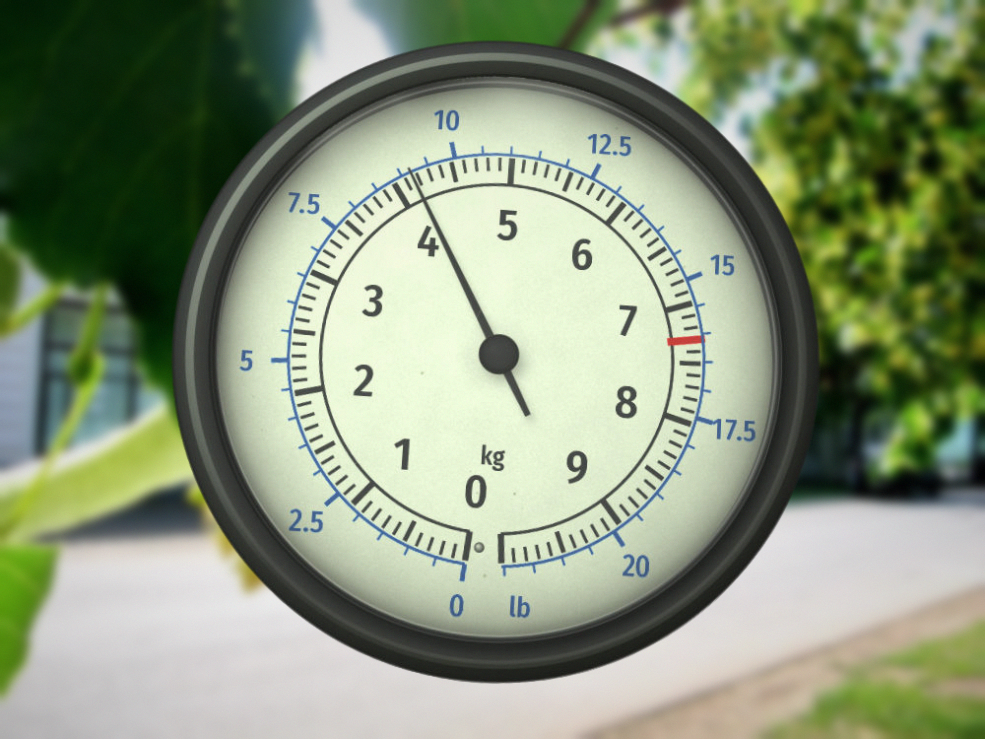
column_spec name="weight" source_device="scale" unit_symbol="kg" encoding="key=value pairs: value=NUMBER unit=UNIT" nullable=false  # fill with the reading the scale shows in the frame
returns value=4.15 unit=kg
